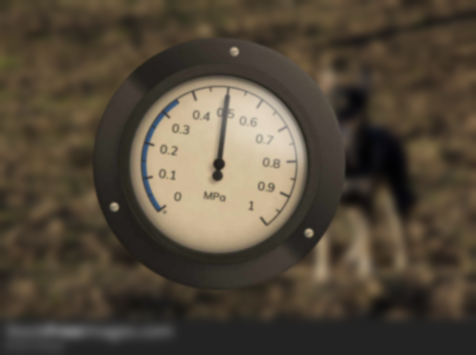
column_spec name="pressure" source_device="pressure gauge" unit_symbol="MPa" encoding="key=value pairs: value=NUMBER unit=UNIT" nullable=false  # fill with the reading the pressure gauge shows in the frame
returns value=0.5 unit=MPa
